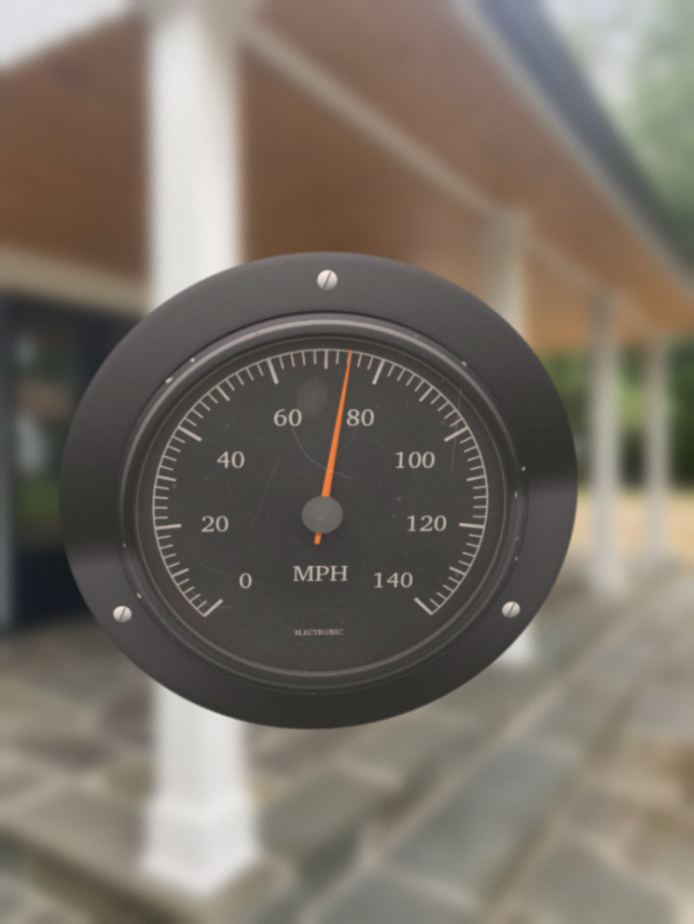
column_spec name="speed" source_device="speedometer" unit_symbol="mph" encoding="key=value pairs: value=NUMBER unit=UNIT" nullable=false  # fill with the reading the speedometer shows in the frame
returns value=74 unit=mph
